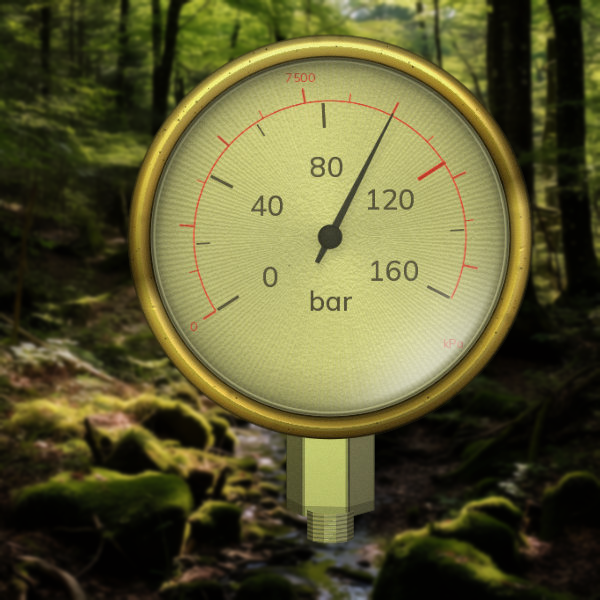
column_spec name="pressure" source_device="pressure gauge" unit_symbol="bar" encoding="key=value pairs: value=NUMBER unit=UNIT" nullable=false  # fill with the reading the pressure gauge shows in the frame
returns value=100 unit=bar
